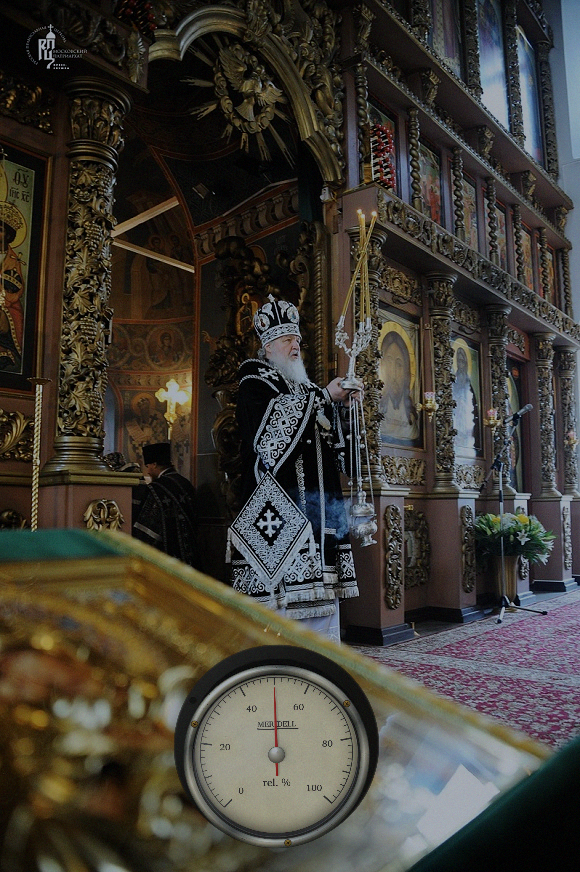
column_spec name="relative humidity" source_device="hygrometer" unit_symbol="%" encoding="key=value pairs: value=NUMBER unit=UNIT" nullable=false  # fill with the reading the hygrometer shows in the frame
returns value=50 unit=%
